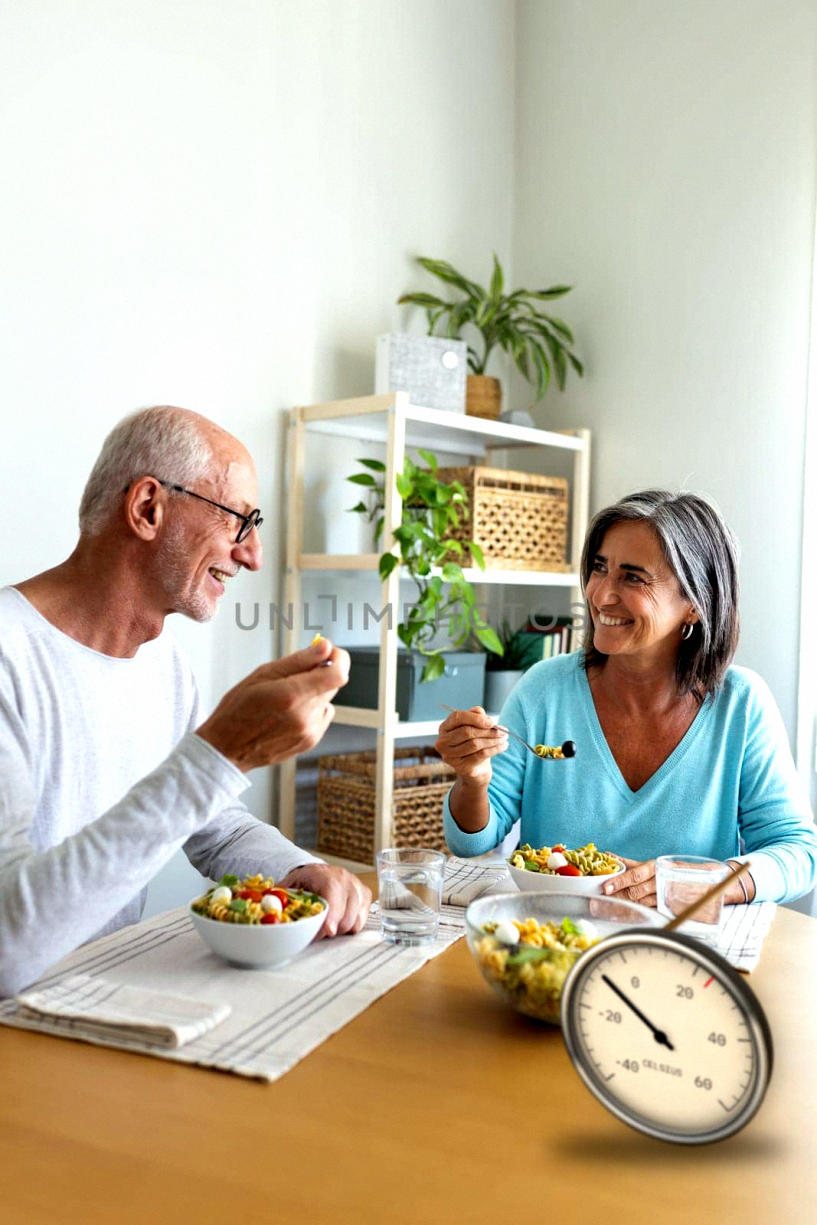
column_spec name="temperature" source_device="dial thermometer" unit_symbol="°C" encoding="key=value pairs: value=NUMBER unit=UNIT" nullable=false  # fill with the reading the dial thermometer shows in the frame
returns value=-8 unit=°C
